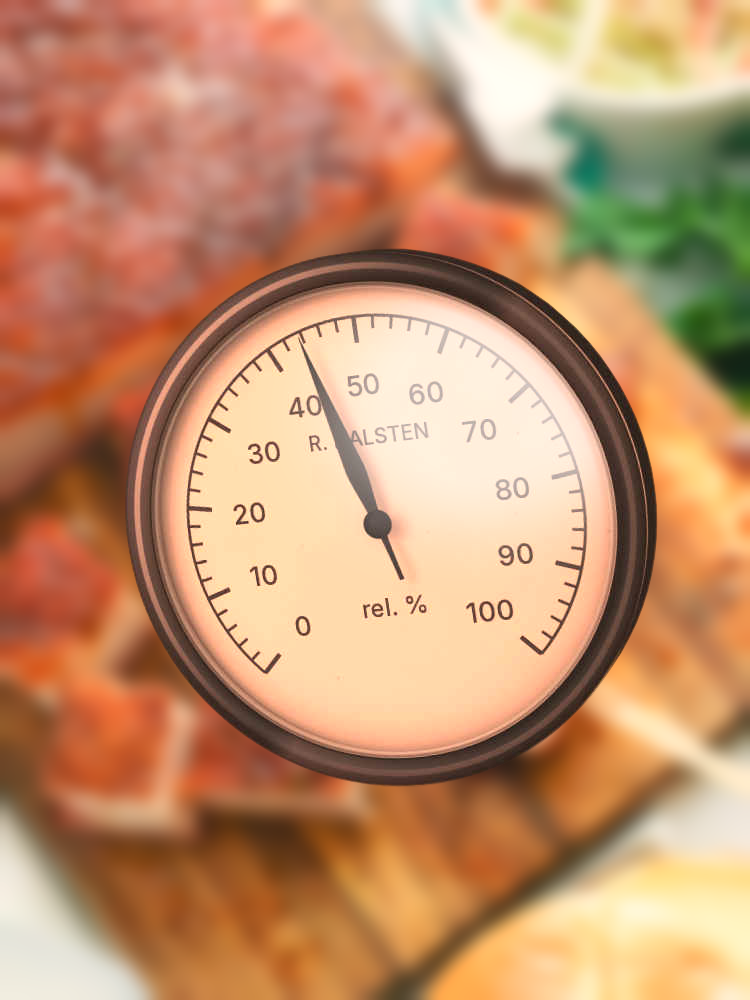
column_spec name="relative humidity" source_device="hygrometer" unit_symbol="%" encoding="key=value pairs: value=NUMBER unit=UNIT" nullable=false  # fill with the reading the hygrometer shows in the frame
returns value=44 unit=%
